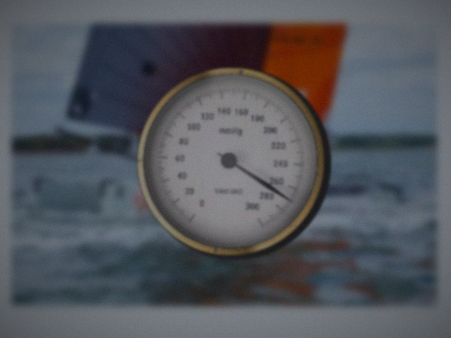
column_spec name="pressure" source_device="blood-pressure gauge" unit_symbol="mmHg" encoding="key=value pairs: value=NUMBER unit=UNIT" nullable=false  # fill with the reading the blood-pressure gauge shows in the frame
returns value=270 unit=mmHg
